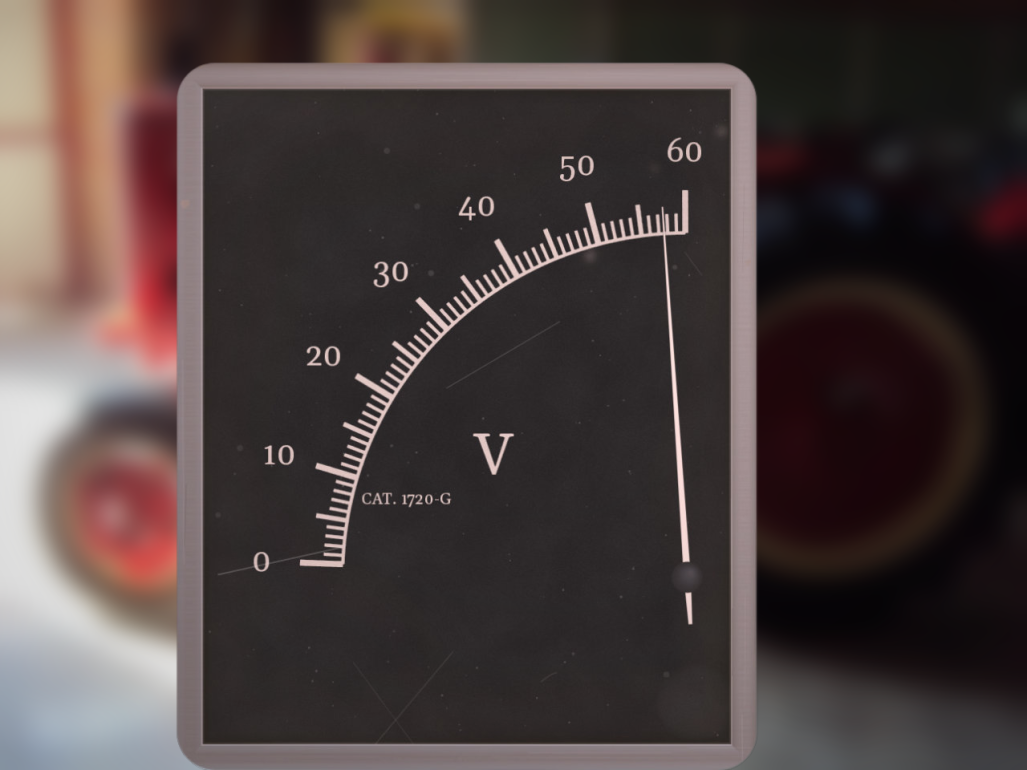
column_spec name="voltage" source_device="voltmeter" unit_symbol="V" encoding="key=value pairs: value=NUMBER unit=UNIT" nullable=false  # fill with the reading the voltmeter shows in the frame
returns value=57.5 unit=V
